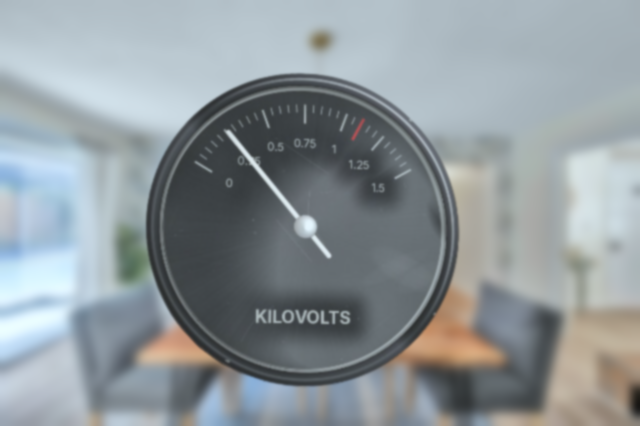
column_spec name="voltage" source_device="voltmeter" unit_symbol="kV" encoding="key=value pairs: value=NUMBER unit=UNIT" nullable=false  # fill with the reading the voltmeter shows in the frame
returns value=0.25 unit=kV
